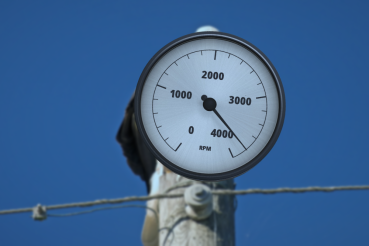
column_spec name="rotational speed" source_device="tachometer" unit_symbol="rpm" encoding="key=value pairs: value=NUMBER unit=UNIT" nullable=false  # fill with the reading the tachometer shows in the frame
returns value=3800 unit=rpm
